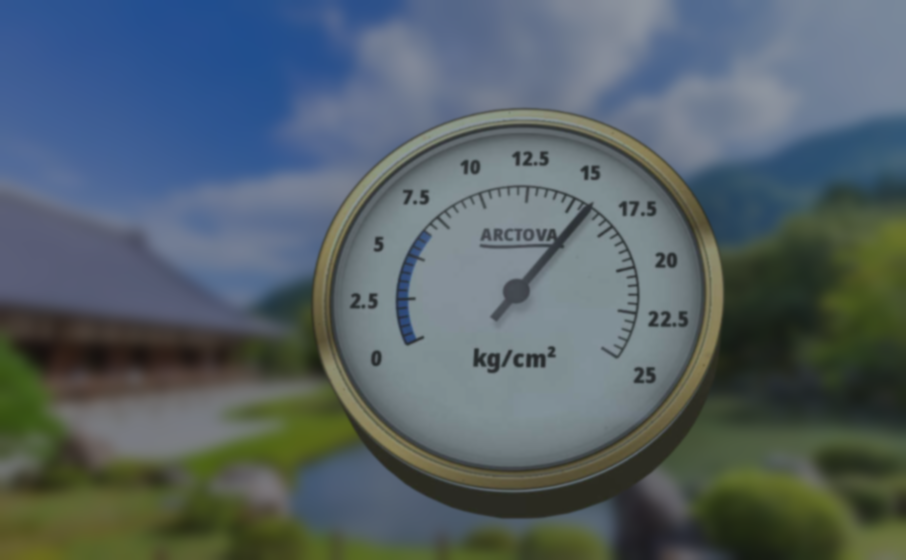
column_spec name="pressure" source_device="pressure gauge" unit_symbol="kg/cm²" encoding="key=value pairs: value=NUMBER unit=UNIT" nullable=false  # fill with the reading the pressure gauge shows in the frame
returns value=16 unit=kg/cm²
